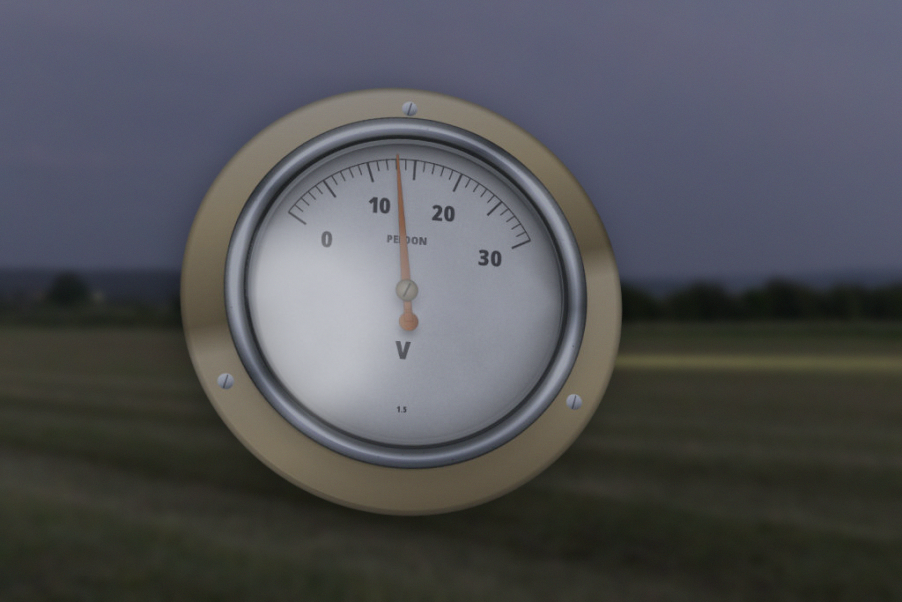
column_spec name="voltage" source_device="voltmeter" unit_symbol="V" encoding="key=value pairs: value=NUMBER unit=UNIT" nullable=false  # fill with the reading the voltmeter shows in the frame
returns value=13 unit=V
